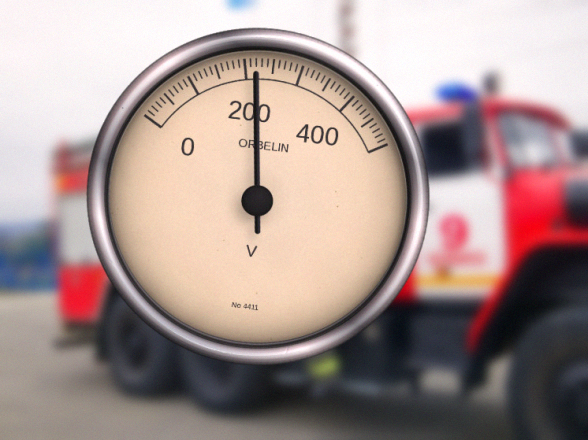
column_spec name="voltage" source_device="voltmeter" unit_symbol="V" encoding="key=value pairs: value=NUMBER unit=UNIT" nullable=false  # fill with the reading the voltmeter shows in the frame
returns value=220 unit=V
